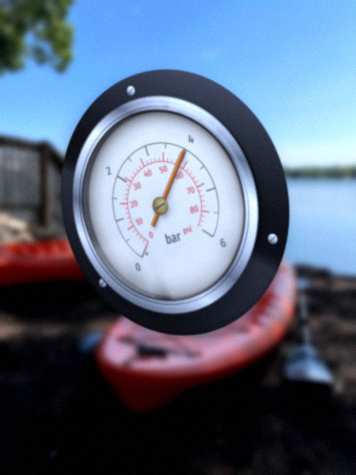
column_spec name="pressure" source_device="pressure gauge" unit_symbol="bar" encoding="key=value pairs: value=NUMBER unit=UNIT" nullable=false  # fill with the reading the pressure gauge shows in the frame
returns value=4 unit=bar
